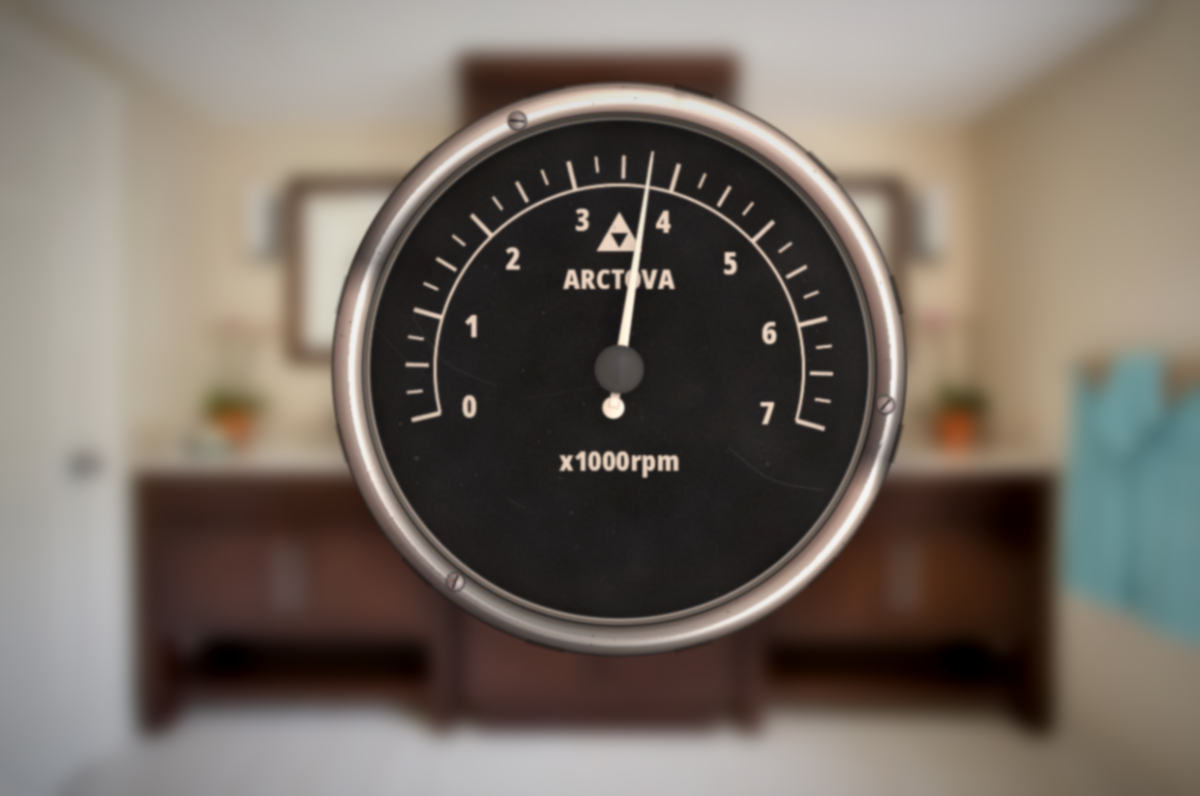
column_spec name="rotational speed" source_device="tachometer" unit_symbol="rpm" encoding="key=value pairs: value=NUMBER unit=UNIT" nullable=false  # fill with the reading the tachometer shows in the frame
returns value=3750 unit=rpm
